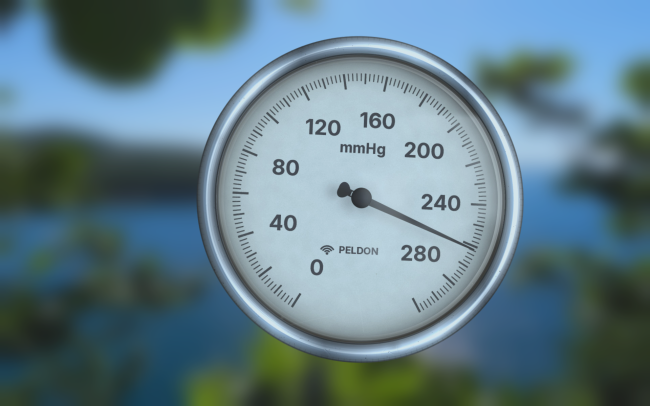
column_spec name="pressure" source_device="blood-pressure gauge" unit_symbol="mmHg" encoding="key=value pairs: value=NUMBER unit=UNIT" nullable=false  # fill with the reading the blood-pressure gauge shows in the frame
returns value=262 unit=mmHg
